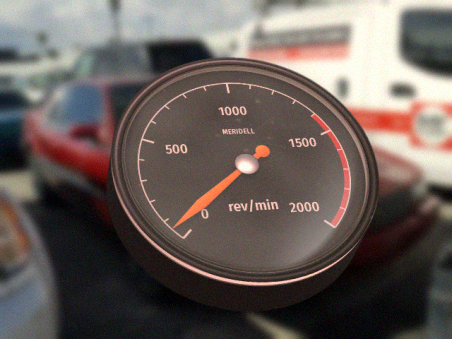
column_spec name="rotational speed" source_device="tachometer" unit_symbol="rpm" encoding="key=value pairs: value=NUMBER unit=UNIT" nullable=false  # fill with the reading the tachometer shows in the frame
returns value=50 unit=rpm
